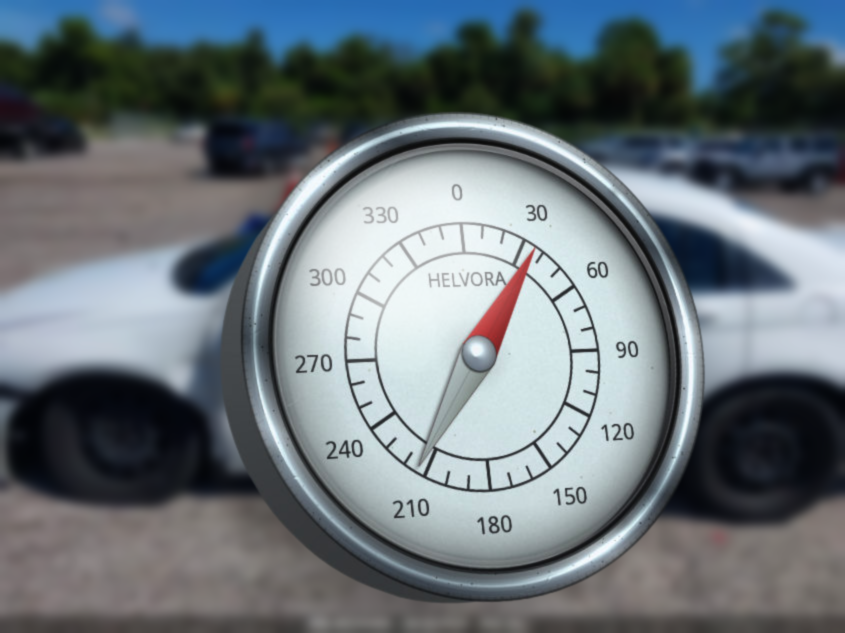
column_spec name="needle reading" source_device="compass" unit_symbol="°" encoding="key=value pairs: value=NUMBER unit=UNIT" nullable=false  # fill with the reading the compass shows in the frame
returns value=35 unit=°
